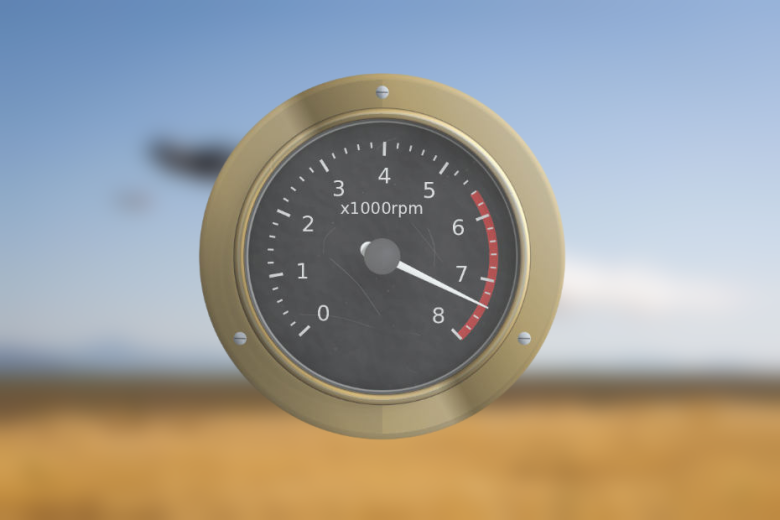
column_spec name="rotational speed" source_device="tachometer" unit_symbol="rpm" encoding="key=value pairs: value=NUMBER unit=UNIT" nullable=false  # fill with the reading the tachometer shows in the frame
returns value=7400 unit=rpm
